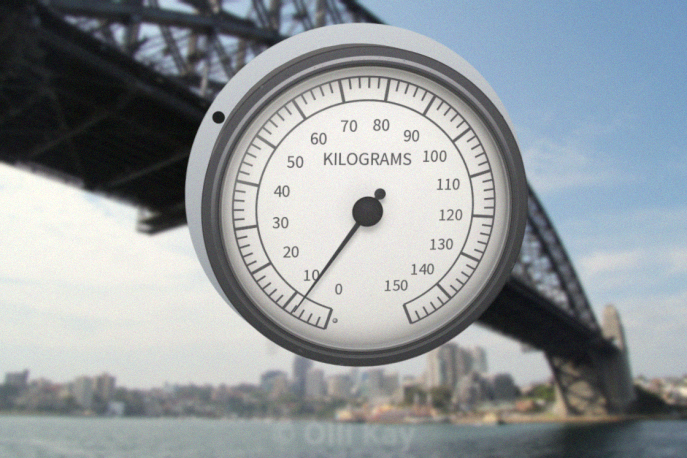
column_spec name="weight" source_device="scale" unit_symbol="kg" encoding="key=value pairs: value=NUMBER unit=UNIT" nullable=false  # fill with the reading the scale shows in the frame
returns value=8 unit=kg
